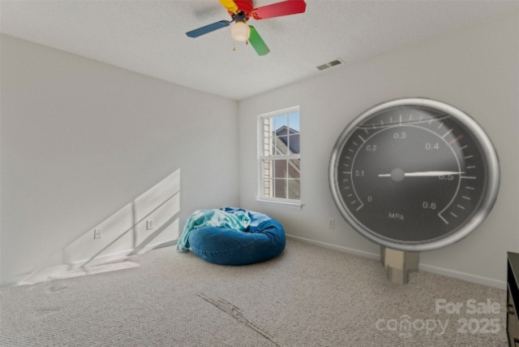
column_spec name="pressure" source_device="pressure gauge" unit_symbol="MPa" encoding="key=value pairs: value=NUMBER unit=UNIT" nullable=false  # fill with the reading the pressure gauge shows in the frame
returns value=0.49 unit=MPa
